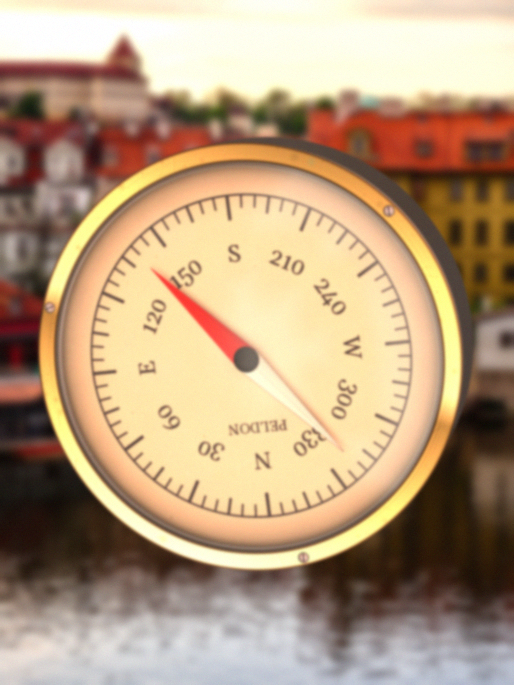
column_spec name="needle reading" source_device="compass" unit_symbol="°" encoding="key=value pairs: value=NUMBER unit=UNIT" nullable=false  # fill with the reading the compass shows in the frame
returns value=140 unit=°
